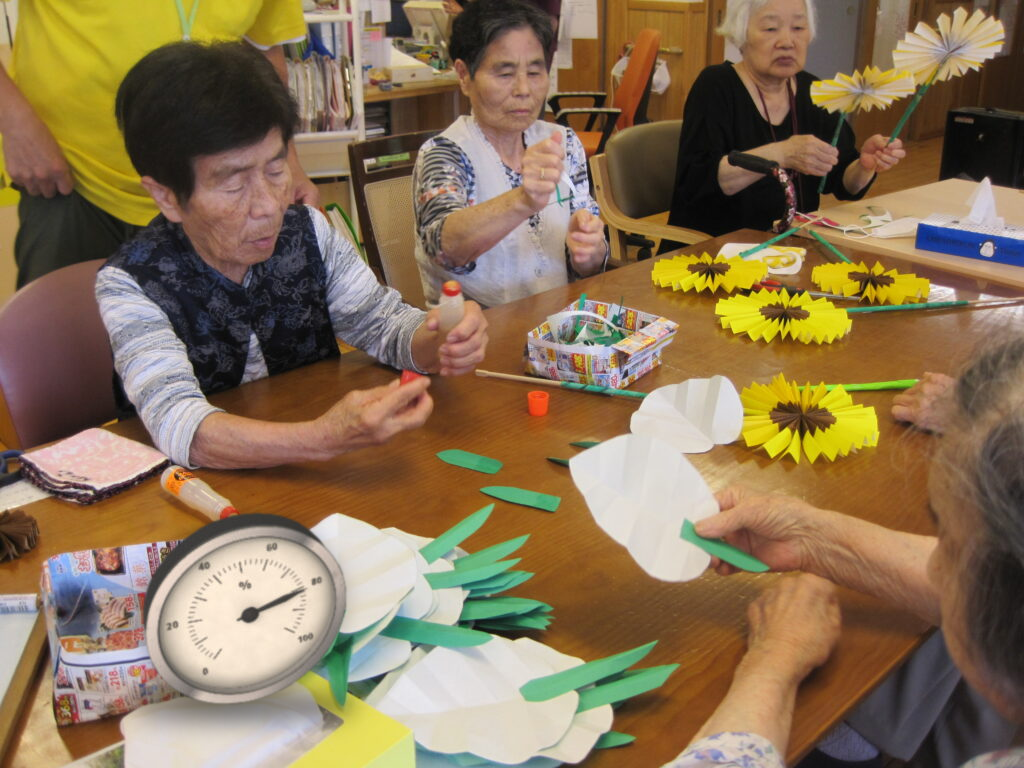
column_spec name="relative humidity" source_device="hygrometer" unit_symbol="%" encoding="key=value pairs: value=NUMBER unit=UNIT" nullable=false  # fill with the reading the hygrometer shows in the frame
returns value=80 unit=%
